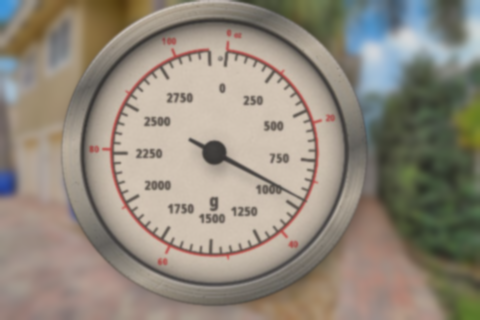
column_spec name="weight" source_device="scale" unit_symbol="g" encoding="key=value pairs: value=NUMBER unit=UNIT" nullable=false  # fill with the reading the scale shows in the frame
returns value=950 unit=g
